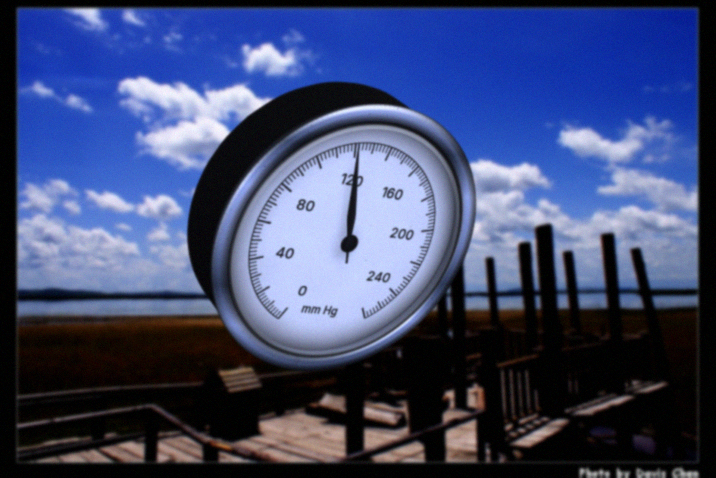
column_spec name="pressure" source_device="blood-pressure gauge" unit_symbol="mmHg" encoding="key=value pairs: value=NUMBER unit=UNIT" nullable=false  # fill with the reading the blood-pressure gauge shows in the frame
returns value=120 unit=mmHg
